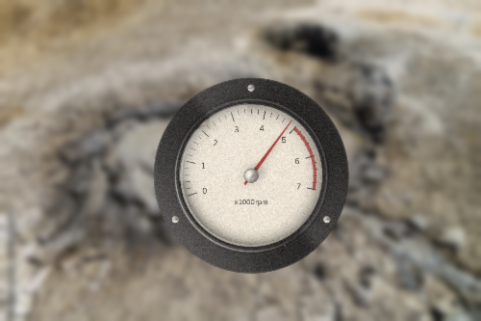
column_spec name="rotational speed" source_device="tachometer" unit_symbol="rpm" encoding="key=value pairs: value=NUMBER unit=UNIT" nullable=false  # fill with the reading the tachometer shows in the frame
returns value=4800 unit=rpm
